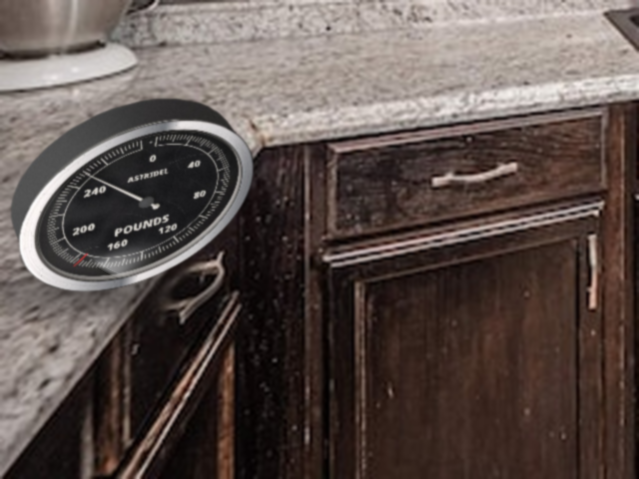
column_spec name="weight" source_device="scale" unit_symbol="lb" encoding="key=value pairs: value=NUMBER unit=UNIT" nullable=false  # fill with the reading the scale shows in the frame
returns value=250 unit=lb
